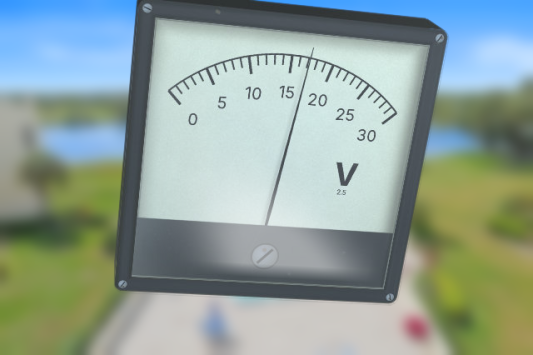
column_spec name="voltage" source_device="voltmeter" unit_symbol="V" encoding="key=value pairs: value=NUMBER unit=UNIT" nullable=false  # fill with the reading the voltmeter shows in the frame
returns value=17 unit=V
